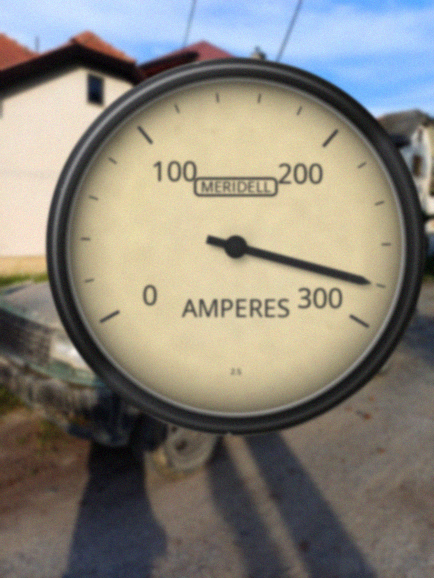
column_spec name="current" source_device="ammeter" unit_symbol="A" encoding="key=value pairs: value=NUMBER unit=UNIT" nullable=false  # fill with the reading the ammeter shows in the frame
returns value=280 unit=A
